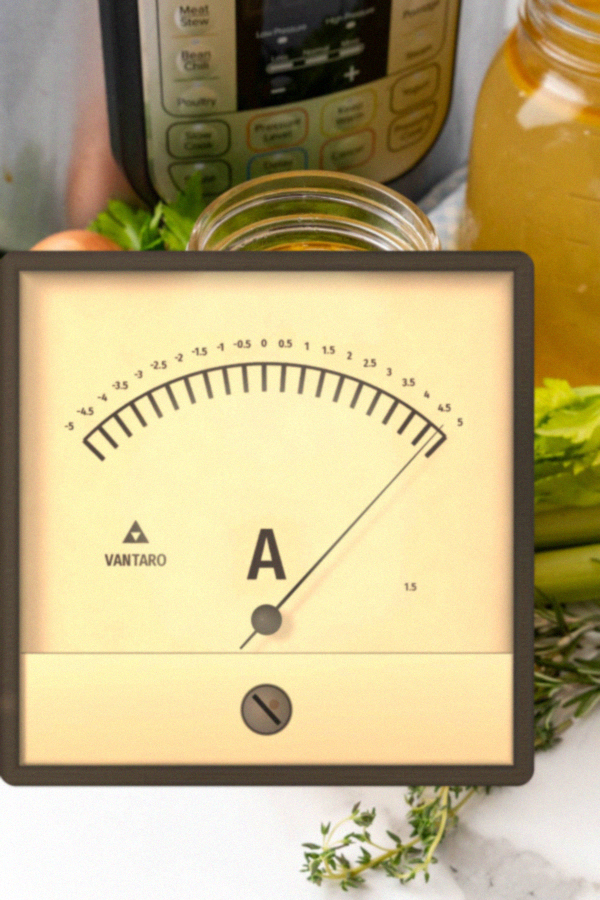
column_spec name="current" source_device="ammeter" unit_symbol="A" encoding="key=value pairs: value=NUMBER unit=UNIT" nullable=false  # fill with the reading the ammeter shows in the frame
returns value=4.75 unit=A
